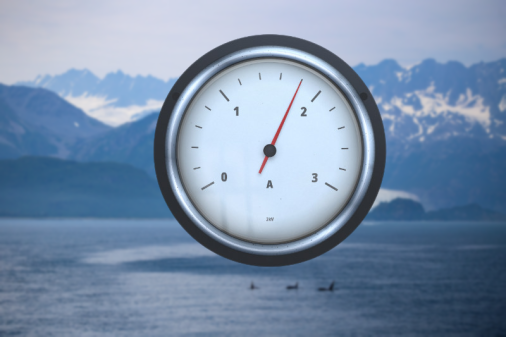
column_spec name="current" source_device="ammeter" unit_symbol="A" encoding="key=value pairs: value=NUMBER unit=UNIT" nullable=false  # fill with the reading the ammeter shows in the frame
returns value=1.8 unit=A
